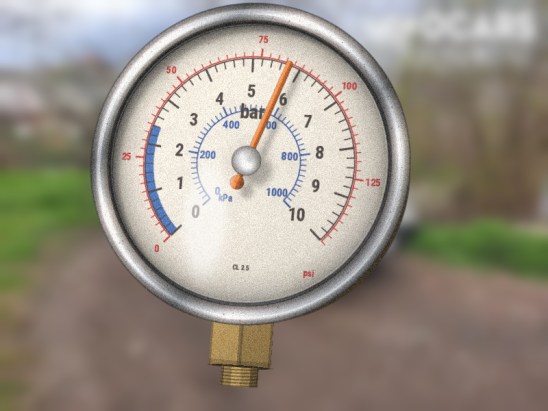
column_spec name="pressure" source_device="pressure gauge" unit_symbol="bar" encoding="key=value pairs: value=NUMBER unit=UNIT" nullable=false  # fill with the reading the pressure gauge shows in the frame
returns value=5.8 unit=bar
